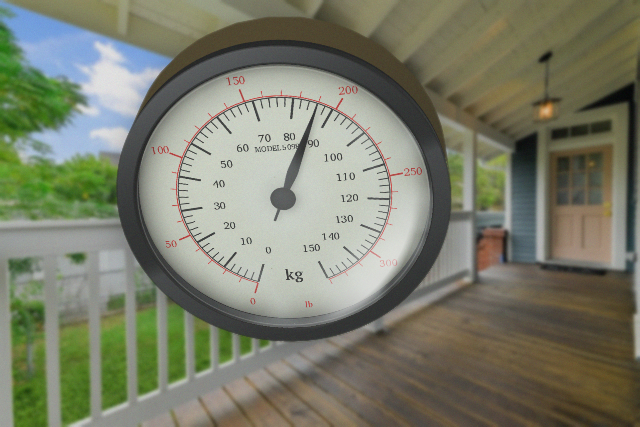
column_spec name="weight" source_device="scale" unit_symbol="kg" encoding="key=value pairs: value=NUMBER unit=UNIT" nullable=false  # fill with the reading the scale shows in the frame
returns value=86 unit=kg
